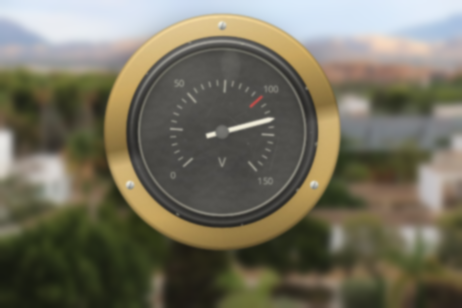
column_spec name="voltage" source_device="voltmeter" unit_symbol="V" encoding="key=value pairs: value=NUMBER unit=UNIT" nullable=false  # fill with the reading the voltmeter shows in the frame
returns value=115 unit=V
